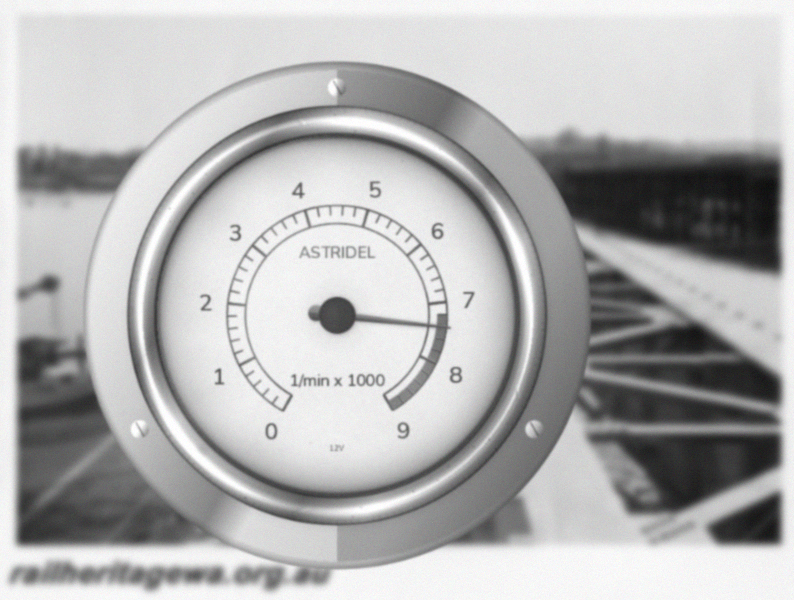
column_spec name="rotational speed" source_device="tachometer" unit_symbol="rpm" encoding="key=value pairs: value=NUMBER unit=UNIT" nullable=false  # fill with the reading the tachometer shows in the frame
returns value=7400 unit=rpm
